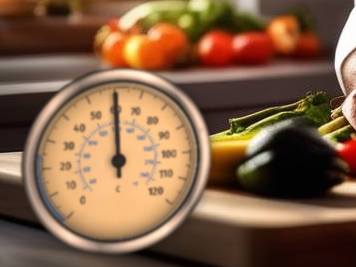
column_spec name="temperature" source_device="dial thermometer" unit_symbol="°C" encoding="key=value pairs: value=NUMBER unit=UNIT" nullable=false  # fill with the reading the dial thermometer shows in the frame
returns value=60 unit=°C
